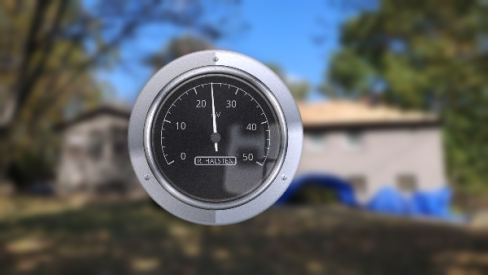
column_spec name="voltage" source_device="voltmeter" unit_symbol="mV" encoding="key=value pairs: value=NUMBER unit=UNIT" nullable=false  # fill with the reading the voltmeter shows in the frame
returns value=24 unit=mV
